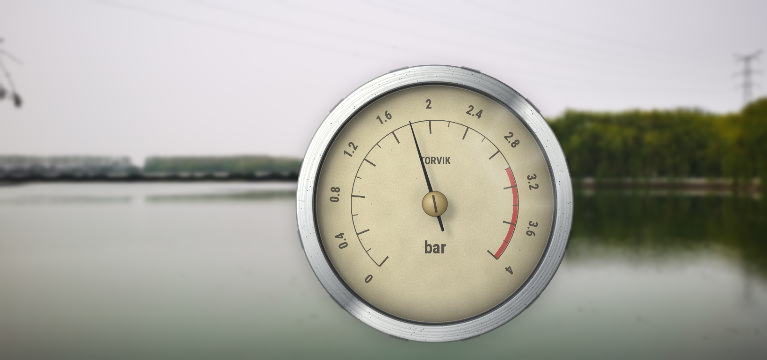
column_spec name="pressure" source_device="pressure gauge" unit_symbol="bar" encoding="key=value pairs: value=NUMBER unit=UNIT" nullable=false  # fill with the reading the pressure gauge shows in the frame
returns value=1.8 unit=bar
